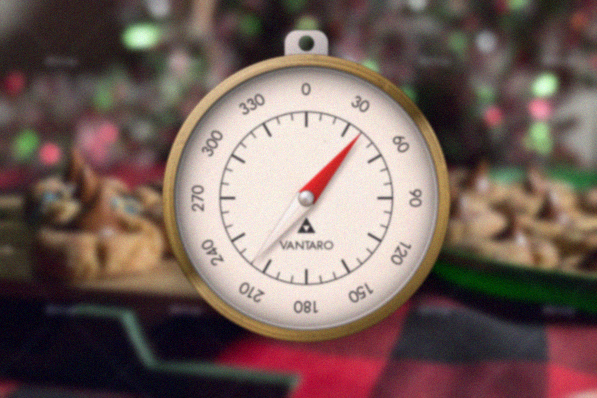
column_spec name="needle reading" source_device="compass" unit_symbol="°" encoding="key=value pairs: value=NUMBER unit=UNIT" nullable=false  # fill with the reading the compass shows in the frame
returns value=40 unit=°
